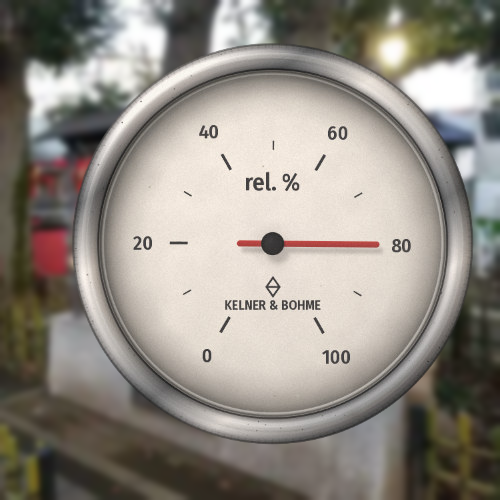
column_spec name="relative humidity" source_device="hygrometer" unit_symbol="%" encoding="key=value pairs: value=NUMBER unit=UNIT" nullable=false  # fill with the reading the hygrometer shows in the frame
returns value=80 unit=%
